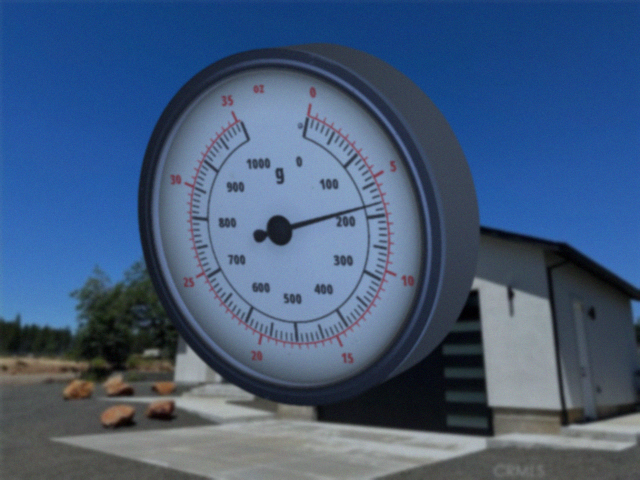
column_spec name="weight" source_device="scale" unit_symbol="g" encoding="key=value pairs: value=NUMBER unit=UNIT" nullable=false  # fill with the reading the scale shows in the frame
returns value=180 unit=g
